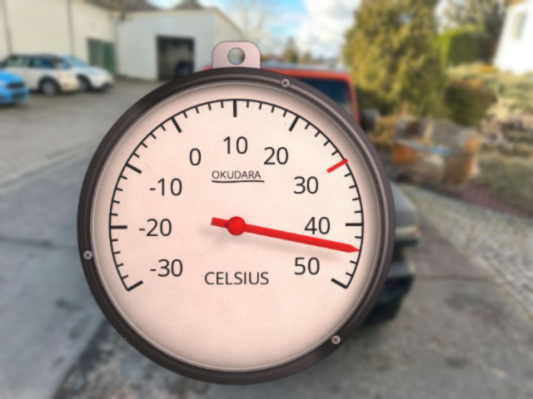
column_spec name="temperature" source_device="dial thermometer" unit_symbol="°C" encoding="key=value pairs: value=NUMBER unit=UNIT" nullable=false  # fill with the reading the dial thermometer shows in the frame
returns value=44 unit=°C
